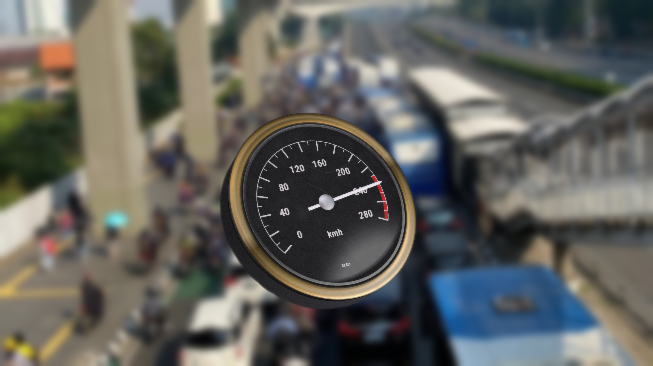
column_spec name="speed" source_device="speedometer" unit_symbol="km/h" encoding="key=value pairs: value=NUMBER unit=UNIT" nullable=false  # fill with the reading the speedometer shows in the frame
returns value=240 unit=km/h
